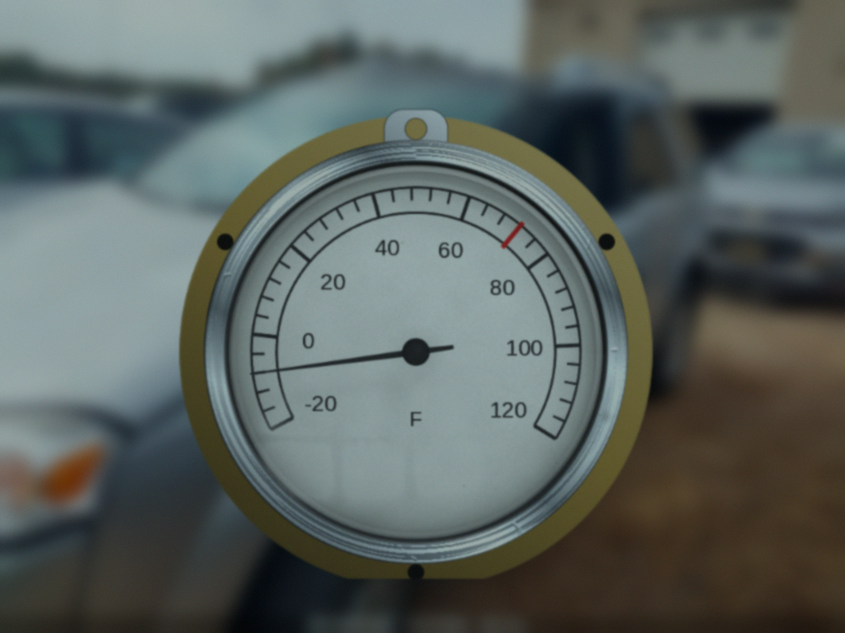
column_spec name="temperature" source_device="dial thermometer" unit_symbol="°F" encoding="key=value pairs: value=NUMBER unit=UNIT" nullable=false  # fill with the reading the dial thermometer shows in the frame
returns value=-8 unit=°F
